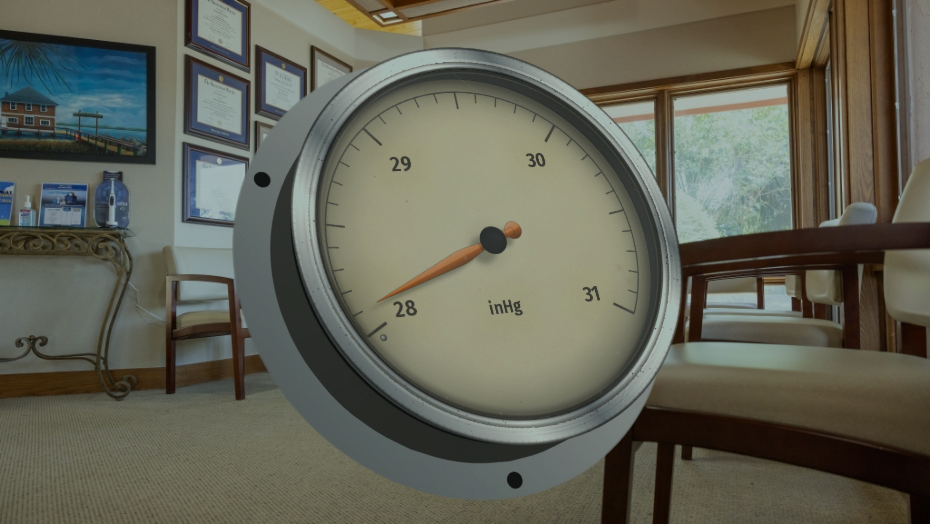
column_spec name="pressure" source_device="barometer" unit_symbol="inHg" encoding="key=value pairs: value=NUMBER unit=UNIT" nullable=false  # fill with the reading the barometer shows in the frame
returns value=28.1 unit=inHg
